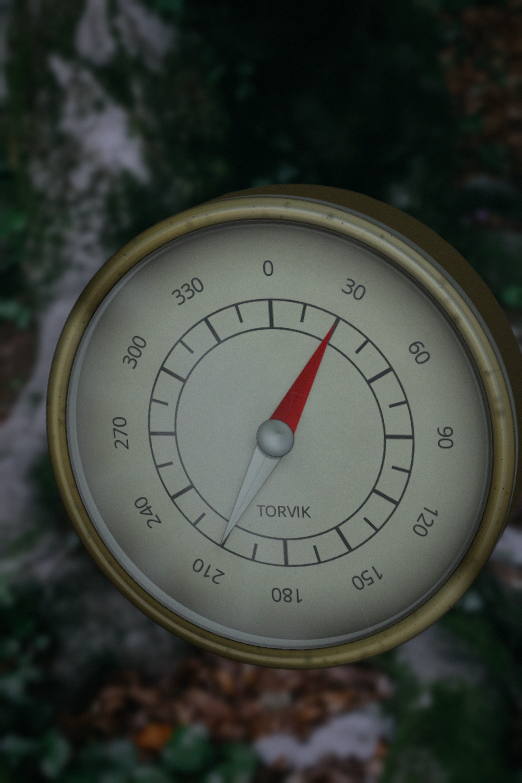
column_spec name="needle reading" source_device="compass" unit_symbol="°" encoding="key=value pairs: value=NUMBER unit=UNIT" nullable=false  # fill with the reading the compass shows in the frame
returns value=30 unit=°
